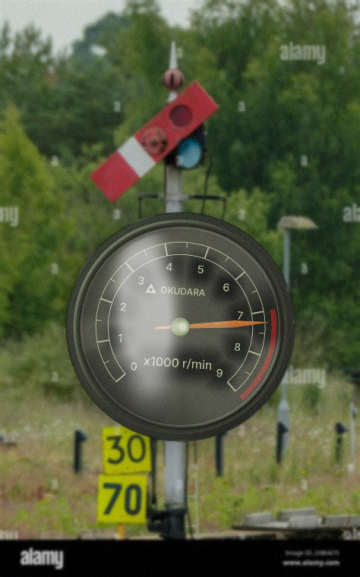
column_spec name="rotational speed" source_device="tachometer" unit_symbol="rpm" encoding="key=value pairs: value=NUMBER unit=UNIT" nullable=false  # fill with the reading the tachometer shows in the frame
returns value=7250 unit=rpm
